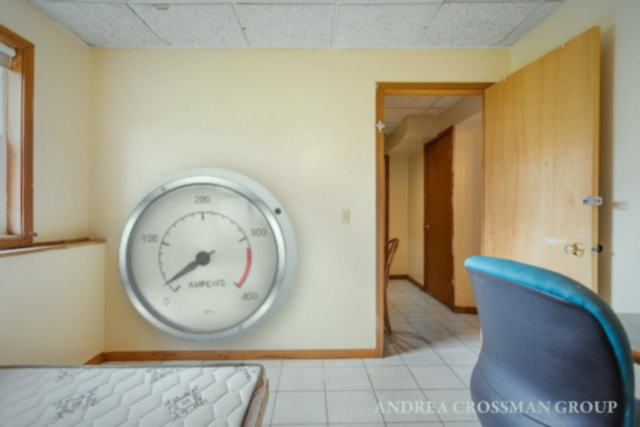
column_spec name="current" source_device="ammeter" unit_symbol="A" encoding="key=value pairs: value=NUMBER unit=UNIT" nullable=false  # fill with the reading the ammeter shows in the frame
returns value=20 unit=A
